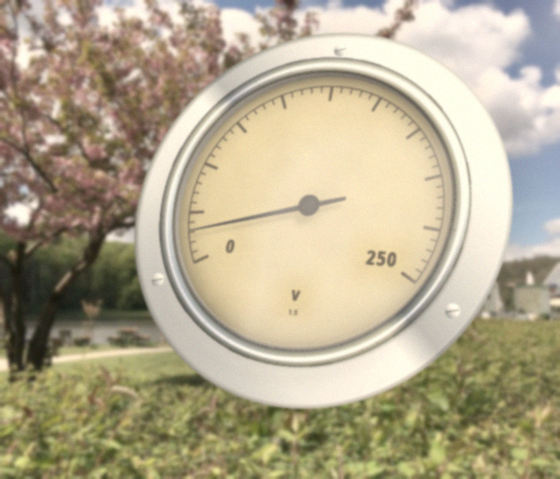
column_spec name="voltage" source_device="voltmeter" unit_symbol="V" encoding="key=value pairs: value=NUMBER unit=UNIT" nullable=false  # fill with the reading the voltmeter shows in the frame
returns value=15 unit=V
